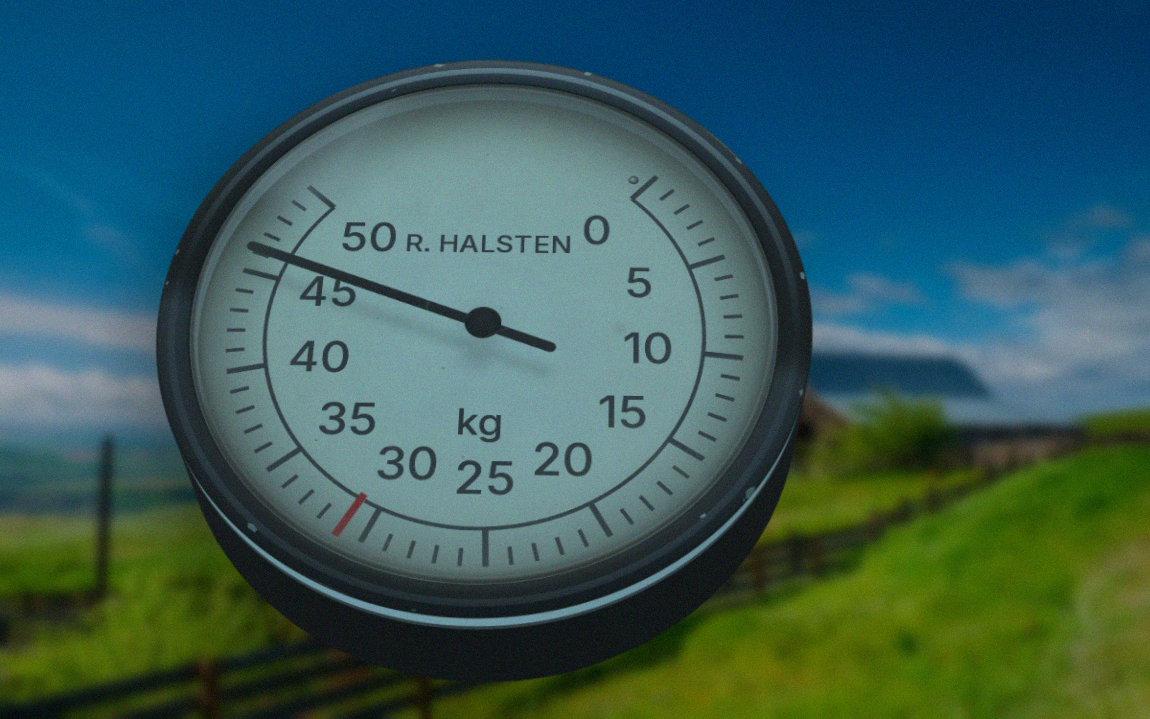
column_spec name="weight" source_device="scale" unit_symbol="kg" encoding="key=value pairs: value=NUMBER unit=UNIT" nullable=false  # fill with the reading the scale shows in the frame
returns value=46 unit=kg
